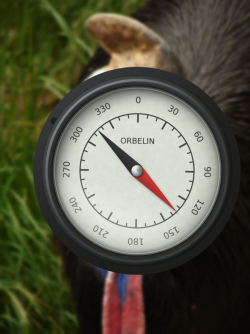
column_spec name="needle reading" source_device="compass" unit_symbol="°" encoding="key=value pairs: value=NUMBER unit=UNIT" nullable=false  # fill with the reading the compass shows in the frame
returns value=135 unit=°
